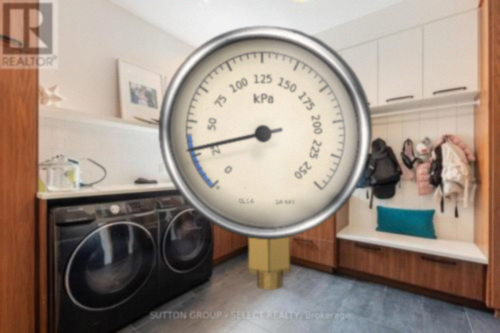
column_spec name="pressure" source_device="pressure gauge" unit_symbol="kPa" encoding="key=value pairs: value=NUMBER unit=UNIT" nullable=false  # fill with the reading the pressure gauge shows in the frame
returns value=30 unit=kPa
